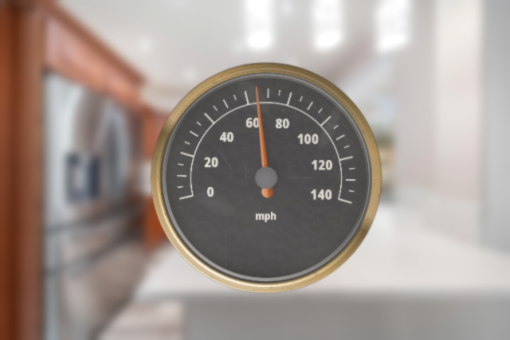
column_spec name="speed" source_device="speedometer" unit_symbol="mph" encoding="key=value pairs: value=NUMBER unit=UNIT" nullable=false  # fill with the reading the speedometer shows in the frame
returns value=65 unit=mph
